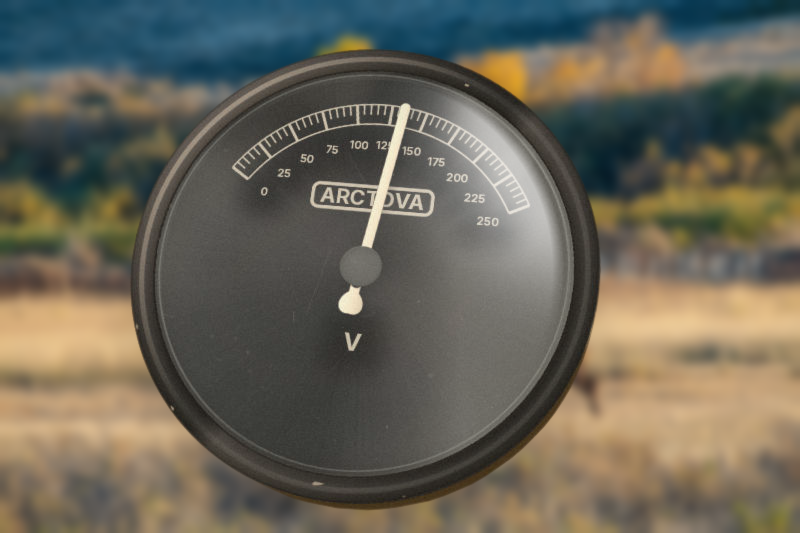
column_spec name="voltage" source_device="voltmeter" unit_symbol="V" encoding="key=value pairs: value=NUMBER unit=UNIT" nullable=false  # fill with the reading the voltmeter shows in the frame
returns value=135 unit=V
